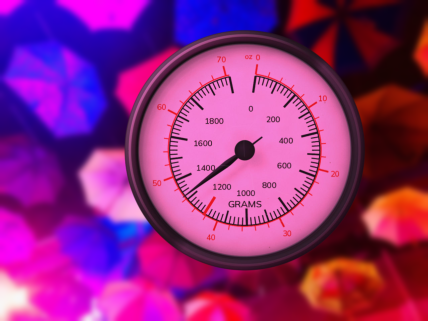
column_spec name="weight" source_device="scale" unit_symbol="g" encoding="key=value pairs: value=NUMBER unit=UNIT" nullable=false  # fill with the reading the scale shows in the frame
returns value=1320 unit=g
